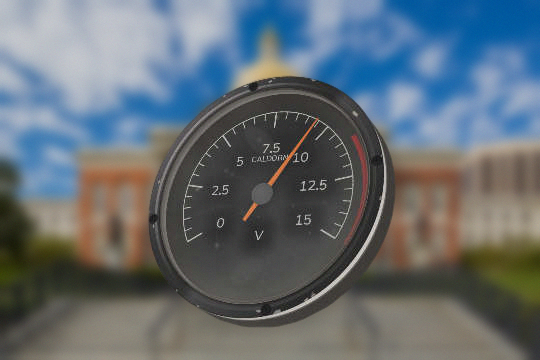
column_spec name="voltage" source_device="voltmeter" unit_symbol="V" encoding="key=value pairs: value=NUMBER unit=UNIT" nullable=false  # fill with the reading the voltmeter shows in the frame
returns value=9.5 unit=V
